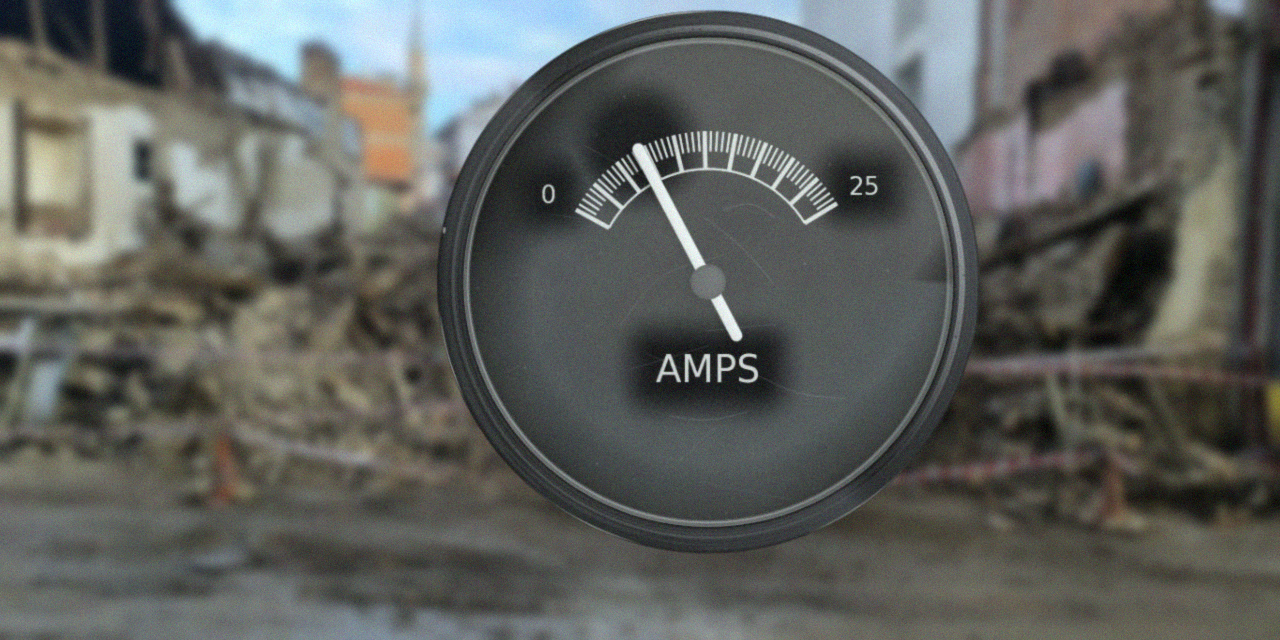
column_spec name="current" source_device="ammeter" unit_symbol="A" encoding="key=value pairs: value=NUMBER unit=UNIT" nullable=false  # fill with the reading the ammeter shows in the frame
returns value=7 unit=A
